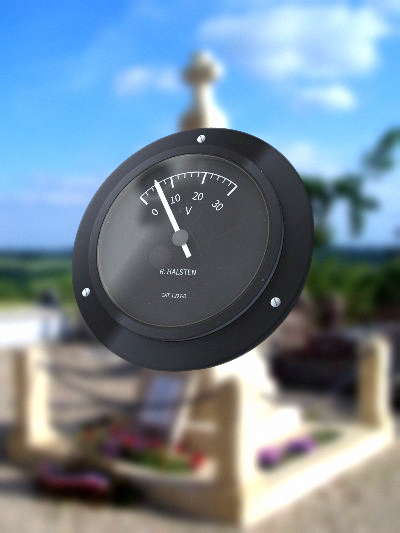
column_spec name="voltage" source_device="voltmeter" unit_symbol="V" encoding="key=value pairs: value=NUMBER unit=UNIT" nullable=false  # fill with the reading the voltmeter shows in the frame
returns value=6 unit=V
